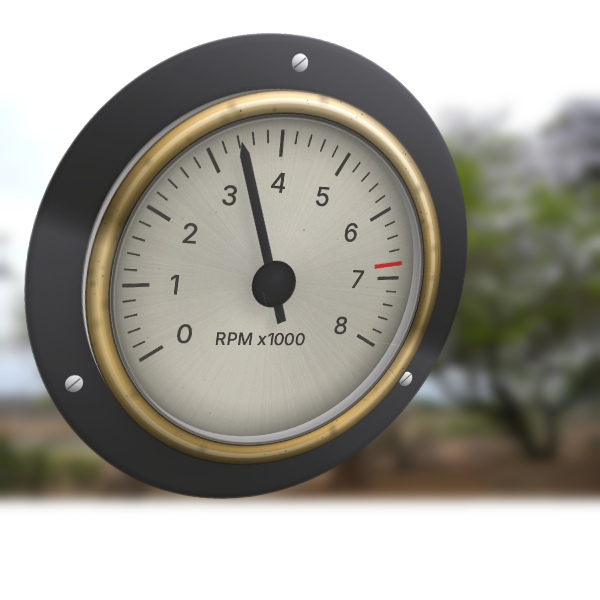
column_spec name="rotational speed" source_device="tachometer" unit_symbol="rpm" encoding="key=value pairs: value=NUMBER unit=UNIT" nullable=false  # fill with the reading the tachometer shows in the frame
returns value=3400 unit=rpm
